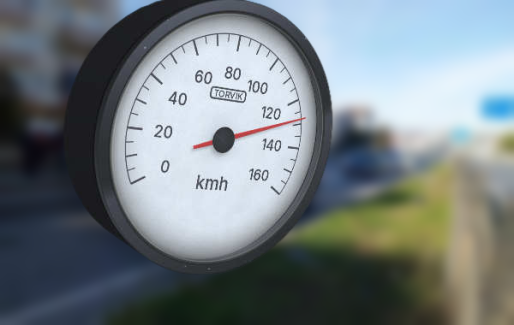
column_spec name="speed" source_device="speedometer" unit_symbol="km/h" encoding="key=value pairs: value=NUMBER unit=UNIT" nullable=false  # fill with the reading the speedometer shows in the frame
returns value=127.5 unit=km/h
